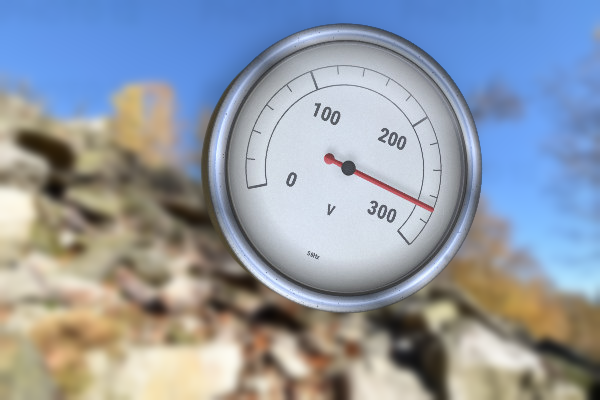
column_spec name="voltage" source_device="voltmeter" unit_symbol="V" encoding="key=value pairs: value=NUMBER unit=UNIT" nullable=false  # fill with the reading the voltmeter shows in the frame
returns value=270 unit=V
